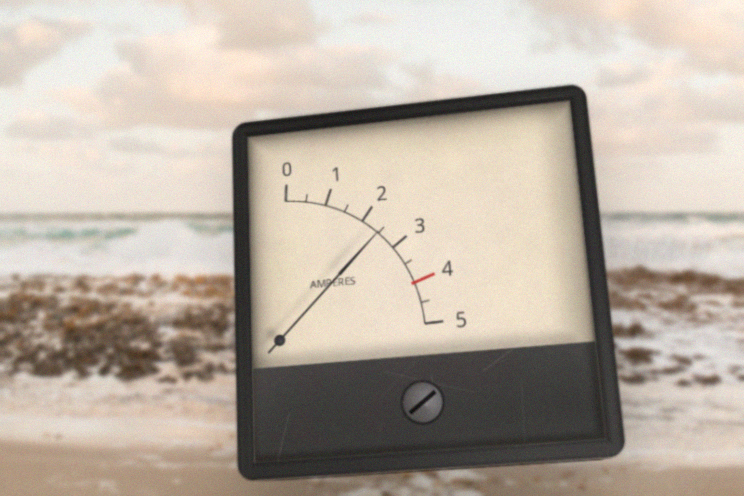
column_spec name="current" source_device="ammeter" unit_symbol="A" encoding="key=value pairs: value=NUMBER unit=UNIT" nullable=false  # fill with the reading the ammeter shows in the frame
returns value=2.5 unit=A
